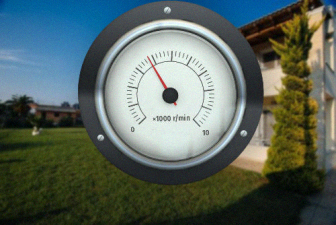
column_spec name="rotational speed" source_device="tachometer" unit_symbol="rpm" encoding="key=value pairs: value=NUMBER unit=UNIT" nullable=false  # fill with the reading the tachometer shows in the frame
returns value=3800 unit=rpm
